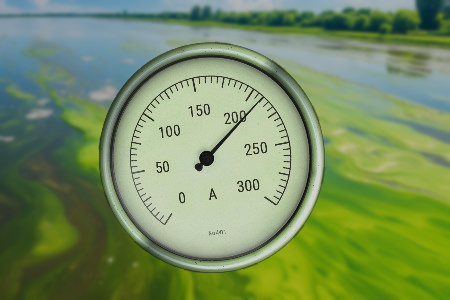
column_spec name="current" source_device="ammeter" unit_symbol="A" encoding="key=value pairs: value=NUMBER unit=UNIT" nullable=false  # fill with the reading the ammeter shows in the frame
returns value=210 unit=A
